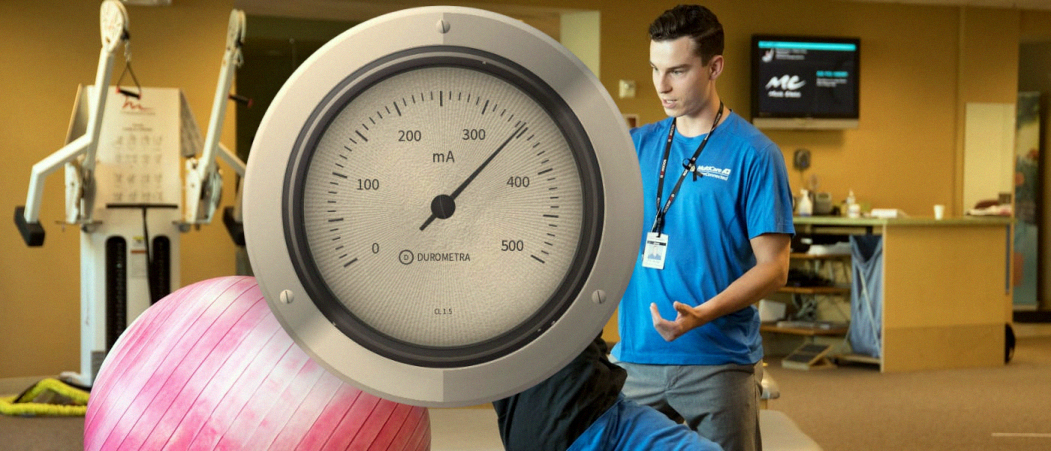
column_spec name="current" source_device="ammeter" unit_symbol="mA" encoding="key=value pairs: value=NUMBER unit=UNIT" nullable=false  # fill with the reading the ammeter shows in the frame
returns value=345 unit=mA
